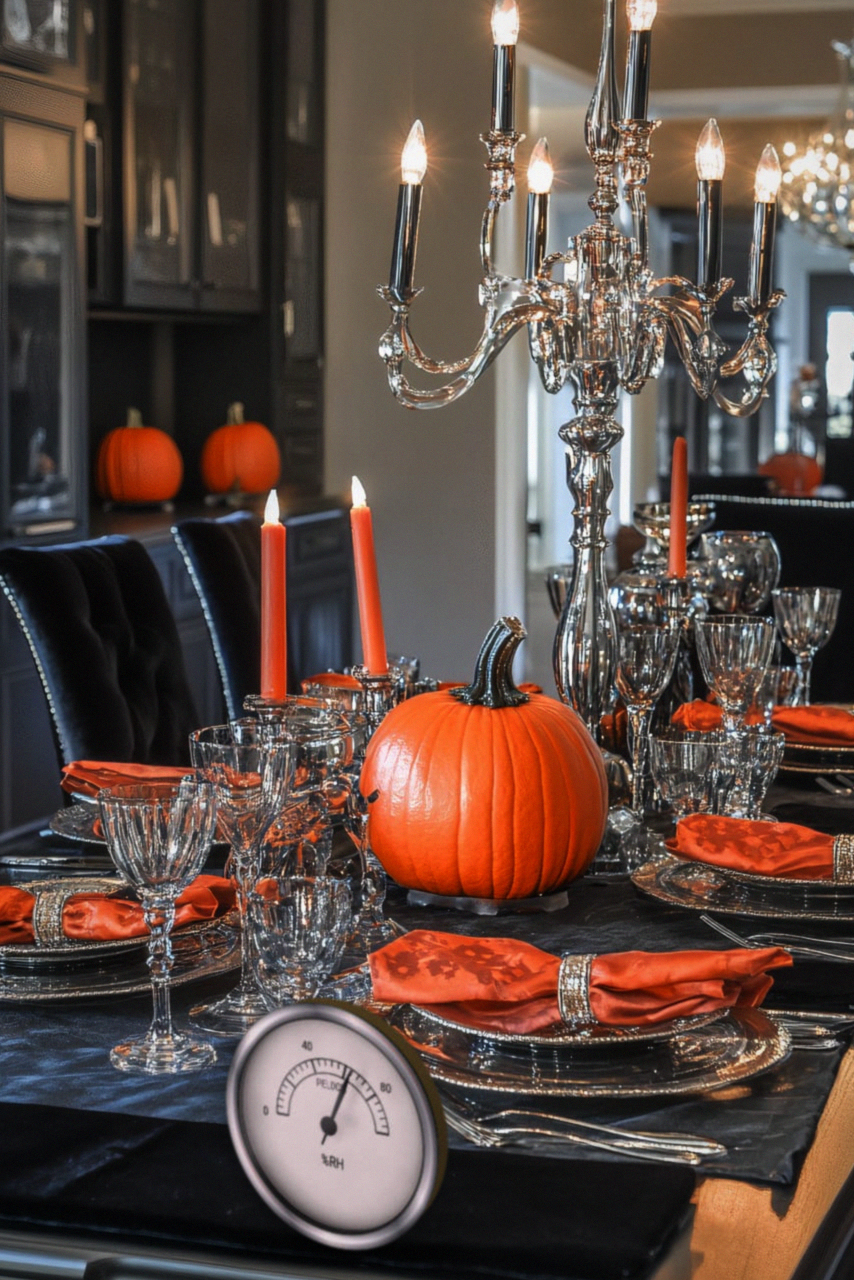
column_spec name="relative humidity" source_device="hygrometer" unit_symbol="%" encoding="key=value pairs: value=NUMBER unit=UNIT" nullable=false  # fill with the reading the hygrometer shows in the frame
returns value=64 unit=%
